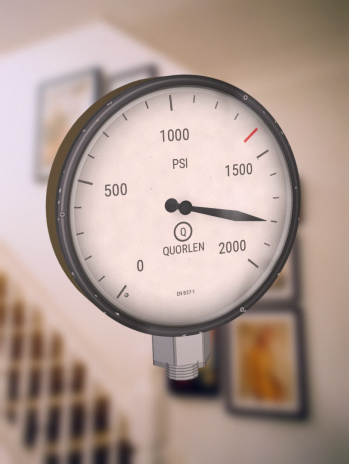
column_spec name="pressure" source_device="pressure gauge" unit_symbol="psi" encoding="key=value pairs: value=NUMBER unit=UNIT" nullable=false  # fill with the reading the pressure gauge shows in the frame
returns value=1800 unit=psi
